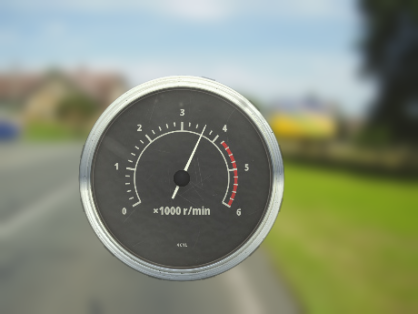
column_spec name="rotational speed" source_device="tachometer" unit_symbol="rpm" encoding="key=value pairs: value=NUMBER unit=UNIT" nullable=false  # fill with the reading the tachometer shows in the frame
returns value=3600 unit=rpm
